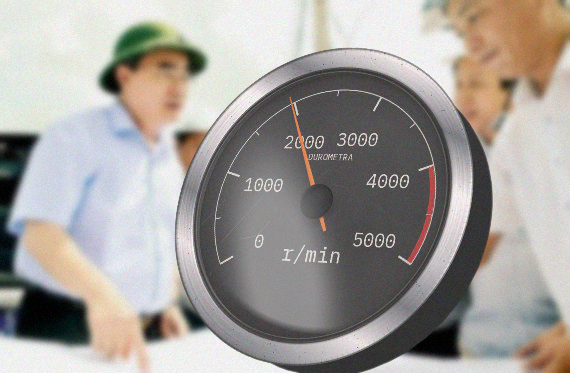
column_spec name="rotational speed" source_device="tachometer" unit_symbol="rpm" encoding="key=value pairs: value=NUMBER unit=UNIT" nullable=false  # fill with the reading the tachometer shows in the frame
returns value=2000 unit=rpm
